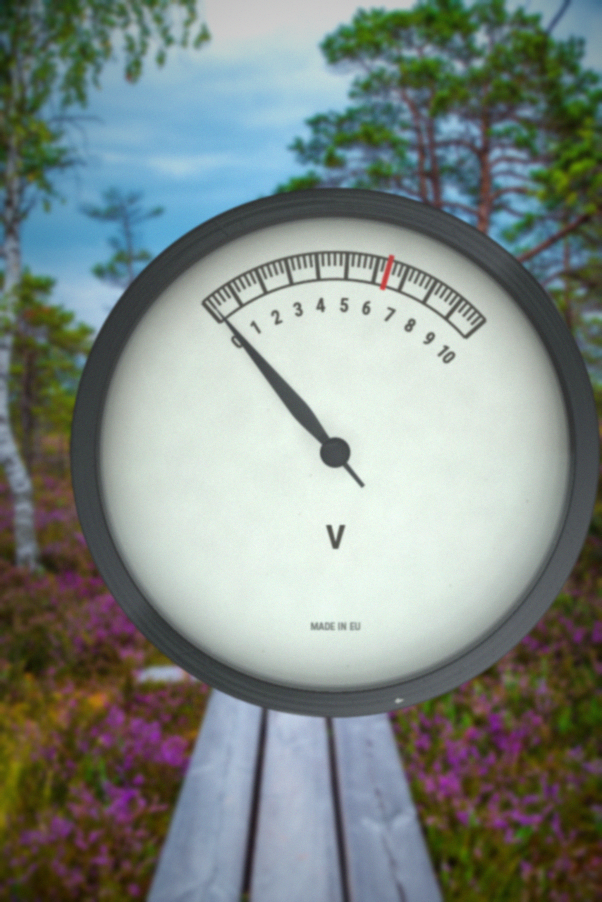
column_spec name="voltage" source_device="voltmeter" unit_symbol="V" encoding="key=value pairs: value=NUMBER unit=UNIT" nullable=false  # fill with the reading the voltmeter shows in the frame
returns value=0.2 unit=V
